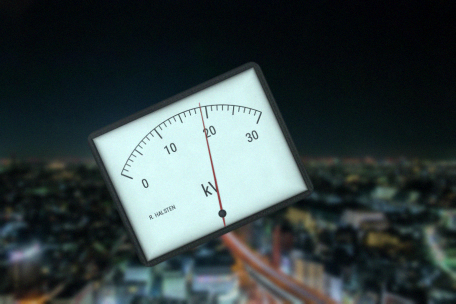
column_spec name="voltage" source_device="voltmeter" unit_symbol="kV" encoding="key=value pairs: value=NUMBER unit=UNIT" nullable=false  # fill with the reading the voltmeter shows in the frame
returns value=19 unit=kV
